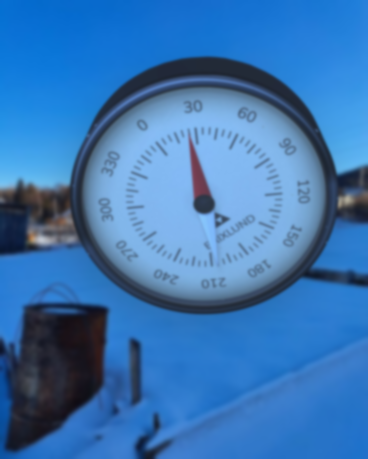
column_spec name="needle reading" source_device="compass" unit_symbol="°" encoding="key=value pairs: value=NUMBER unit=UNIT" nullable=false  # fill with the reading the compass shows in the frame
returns value=25 unit=°
